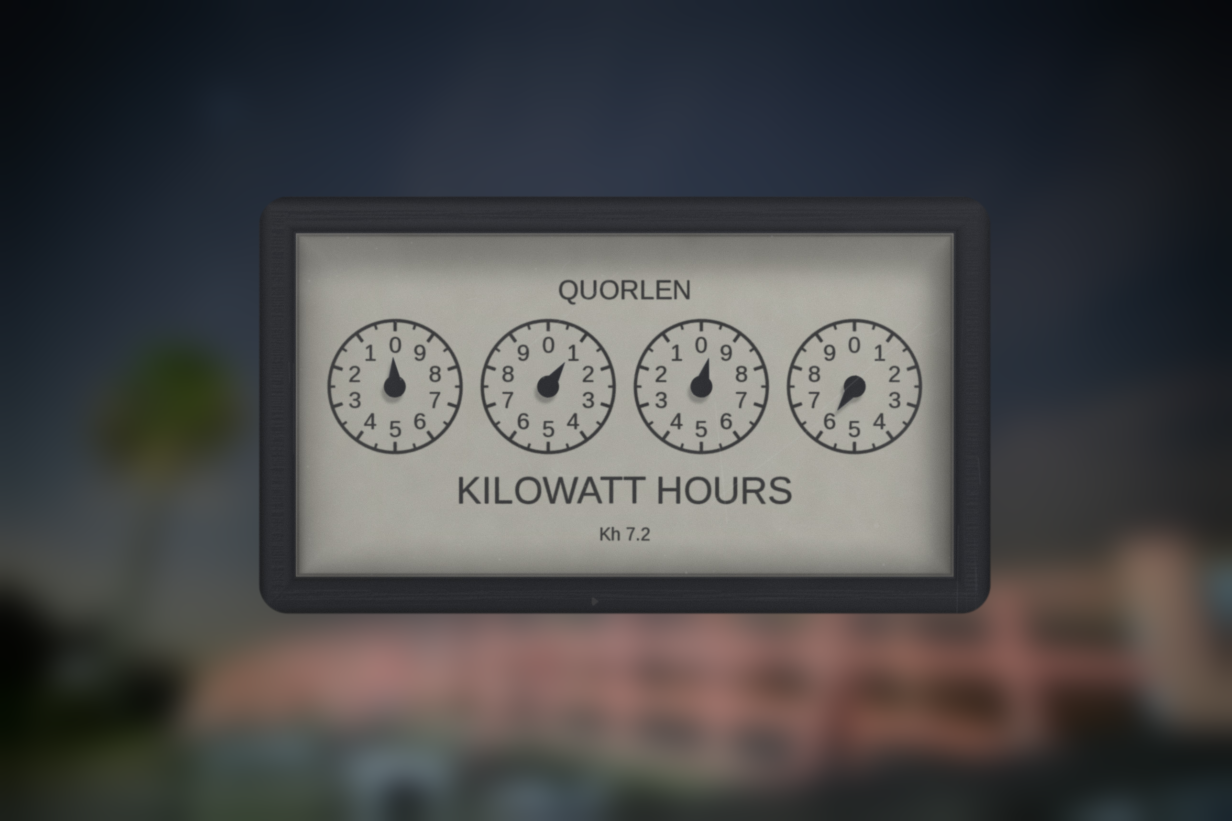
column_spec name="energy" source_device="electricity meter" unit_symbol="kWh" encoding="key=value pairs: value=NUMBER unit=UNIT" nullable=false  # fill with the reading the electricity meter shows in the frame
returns value=96 unit=kWh
